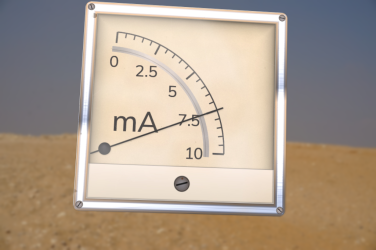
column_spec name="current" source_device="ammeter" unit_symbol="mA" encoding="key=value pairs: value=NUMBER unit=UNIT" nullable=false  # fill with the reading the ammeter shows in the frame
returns value=7.5 unit=mA
